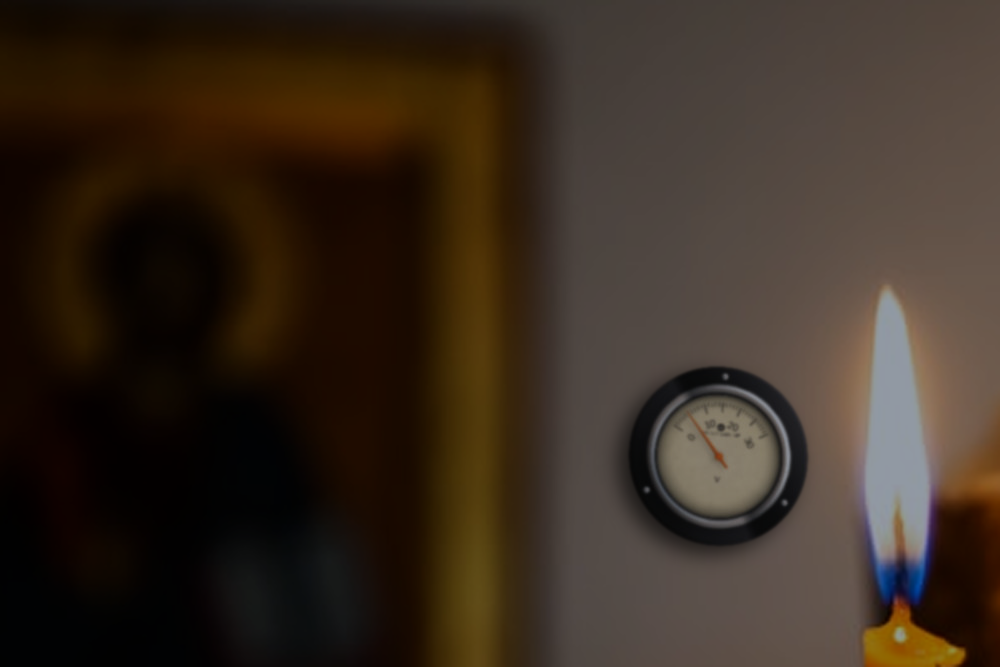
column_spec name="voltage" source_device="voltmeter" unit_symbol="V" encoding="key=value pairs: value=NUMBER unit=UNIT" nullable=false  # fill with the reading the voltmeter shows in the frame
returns value=5 unit=V
